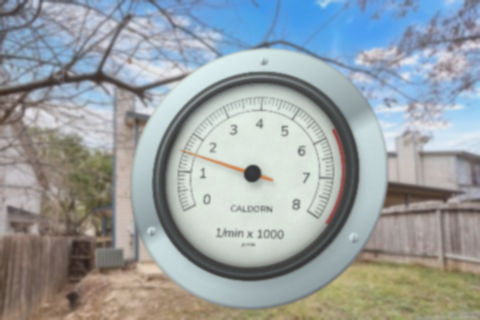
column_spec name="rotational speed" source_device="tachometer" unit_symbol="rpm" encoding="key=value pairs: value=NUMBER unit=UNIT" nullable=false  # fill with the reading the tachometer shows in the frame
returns value=1500 unit=rpm
